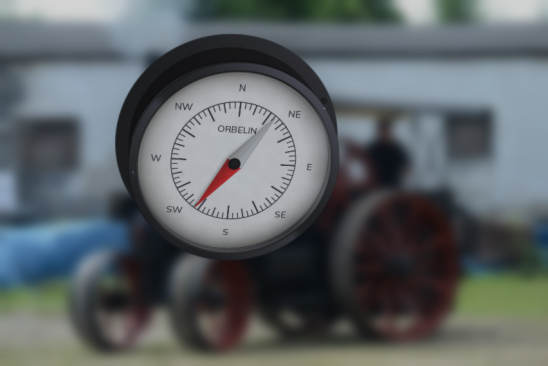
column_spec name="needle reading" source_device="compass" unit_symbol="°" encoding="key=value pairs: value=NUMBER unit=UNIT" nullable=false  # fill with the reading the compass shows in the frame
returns value=215 unit=°
